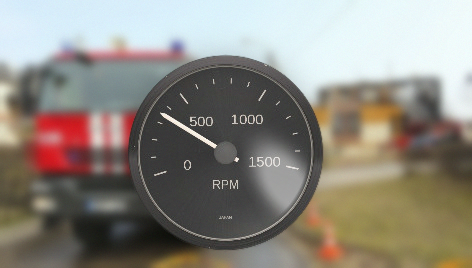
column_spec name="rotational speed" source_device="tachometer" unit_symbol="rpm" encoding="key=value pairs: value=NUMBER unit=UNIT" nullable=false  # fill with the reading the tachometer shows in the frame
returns value=350 unit=rpm
